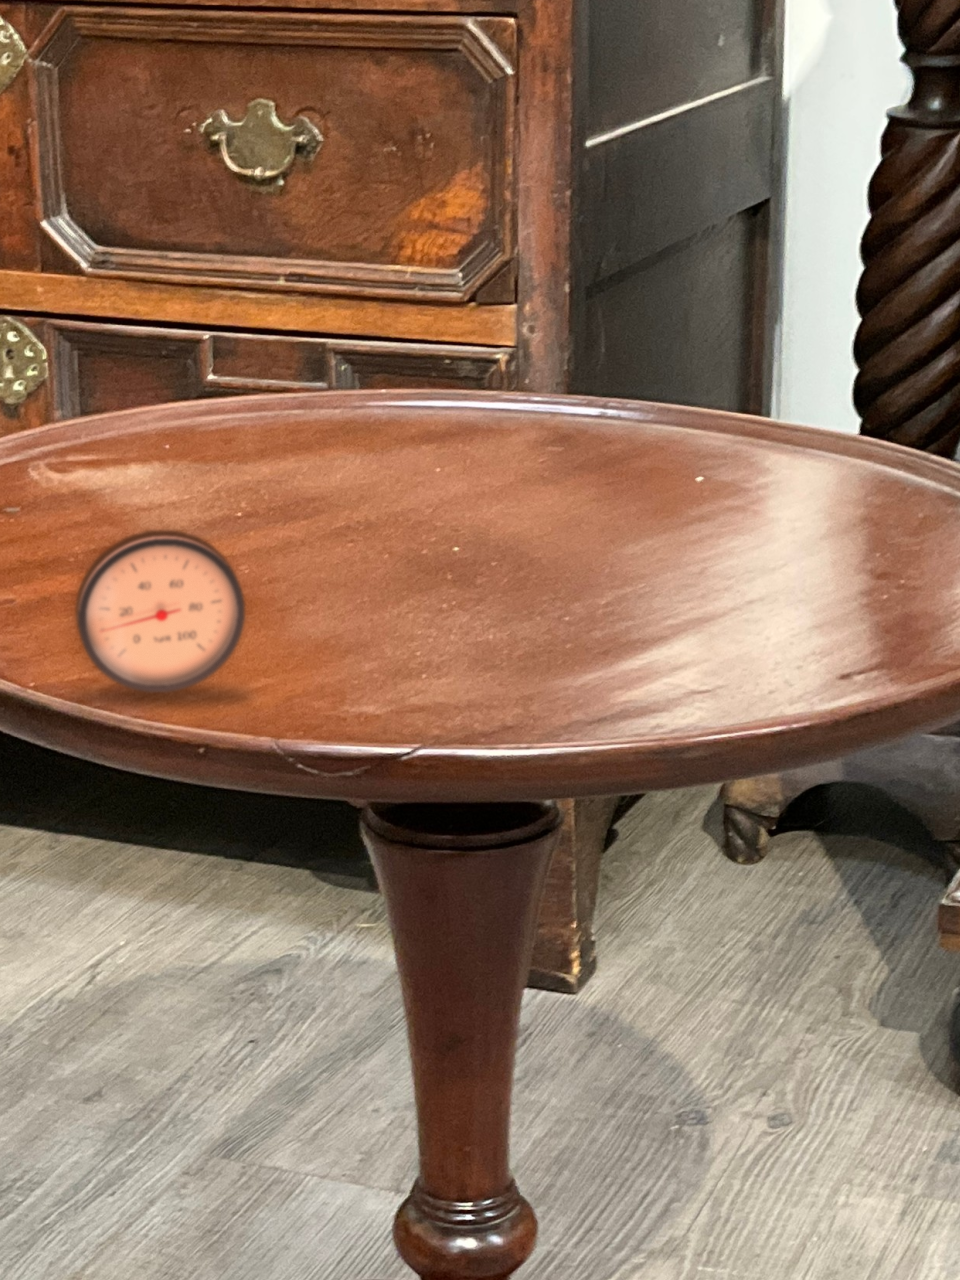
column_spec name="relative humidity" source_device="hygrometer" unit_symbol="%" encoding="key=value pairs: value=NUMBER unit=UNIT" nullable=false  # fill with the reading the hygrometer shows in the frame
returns value=12 unit=%
